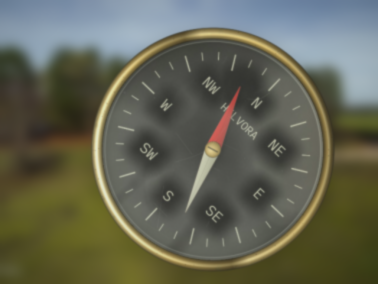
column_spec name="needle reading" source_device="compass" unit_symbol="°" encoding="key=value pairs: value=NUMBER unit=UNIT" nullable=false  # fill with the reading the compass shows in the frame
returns value=340 unit=°
